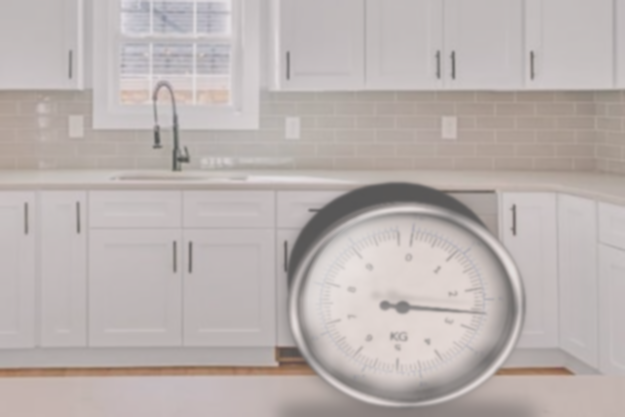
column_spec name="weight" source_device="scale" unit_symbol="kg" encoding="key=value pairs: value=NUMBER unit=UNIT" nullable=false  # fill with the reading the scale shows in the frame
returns value=2.5 unit=kg
